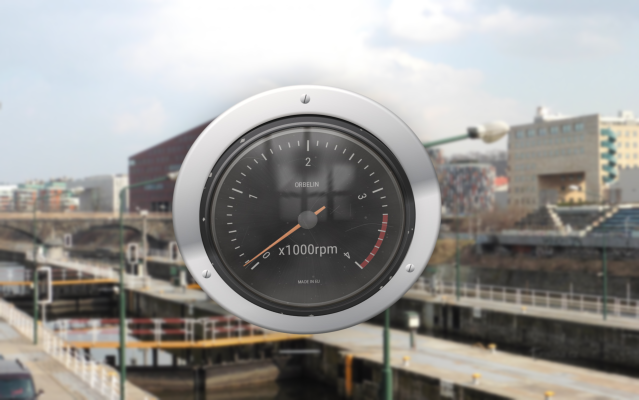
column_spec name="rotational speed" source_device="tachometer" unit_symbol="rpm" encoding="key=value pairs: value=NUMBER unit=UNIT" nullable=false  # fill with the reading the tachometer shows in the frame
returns value=100 unit=rpm
